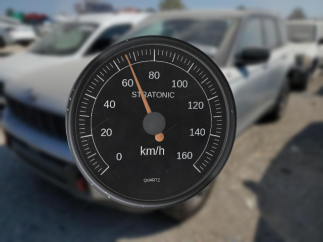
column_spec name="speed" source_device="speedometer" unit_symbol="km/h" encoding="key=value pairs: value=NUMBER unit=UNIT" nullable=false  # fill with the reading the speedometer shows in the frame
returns value=66 unit=km/h
